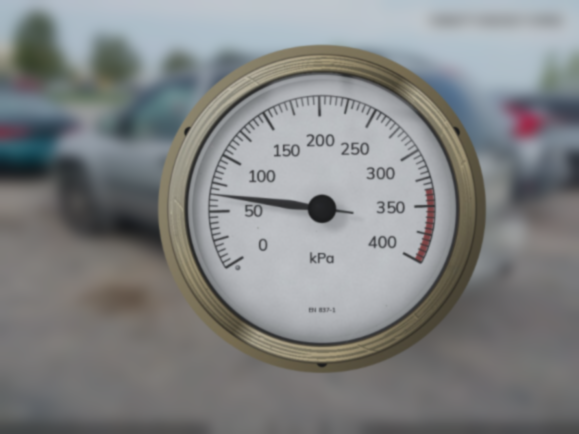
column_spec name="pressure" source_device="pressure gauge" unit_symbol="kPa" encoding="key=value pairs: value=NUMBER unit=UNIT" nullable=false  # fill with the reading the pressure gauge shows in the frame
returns value=65 unit=kPa
